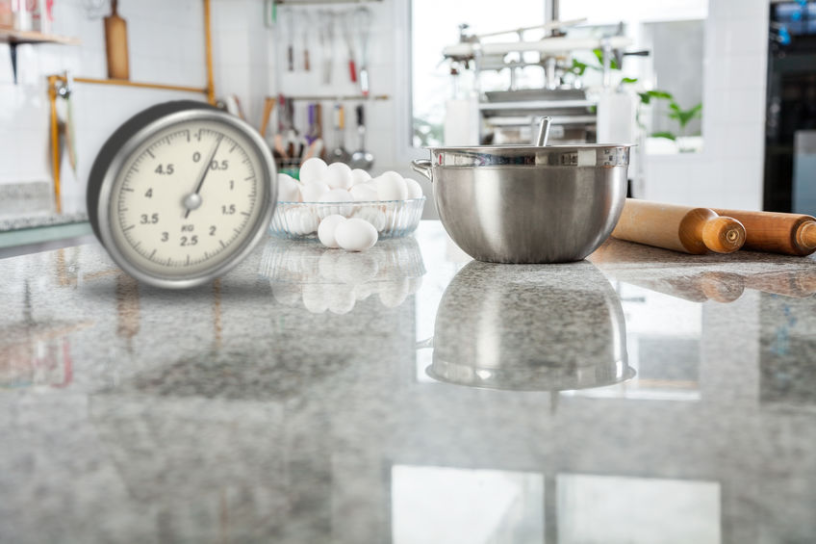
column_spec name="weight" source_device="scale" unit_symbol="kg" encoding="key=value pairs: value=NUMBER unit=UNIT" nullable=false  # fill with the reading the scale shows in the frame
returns value=0.25 unit=kg
